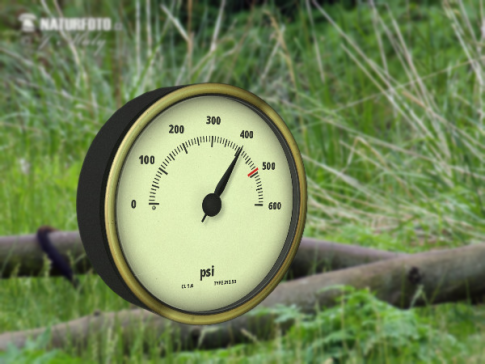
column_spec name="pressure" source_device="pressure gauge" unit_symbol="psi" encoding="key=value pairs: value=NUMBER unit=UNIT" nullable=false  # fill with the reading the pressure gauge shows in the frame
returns value=400 unit=psi
